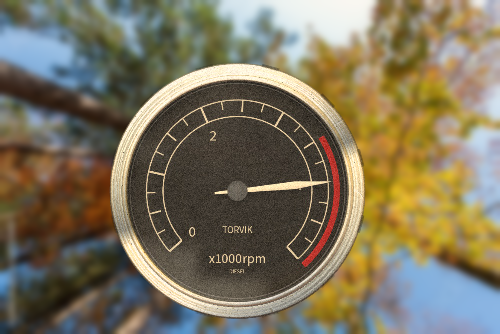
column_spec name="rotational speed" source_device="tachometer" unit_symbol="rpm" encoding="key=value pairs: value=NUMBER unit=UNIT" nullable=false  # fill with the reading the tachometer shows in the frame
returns value=4000 unit=rpm
